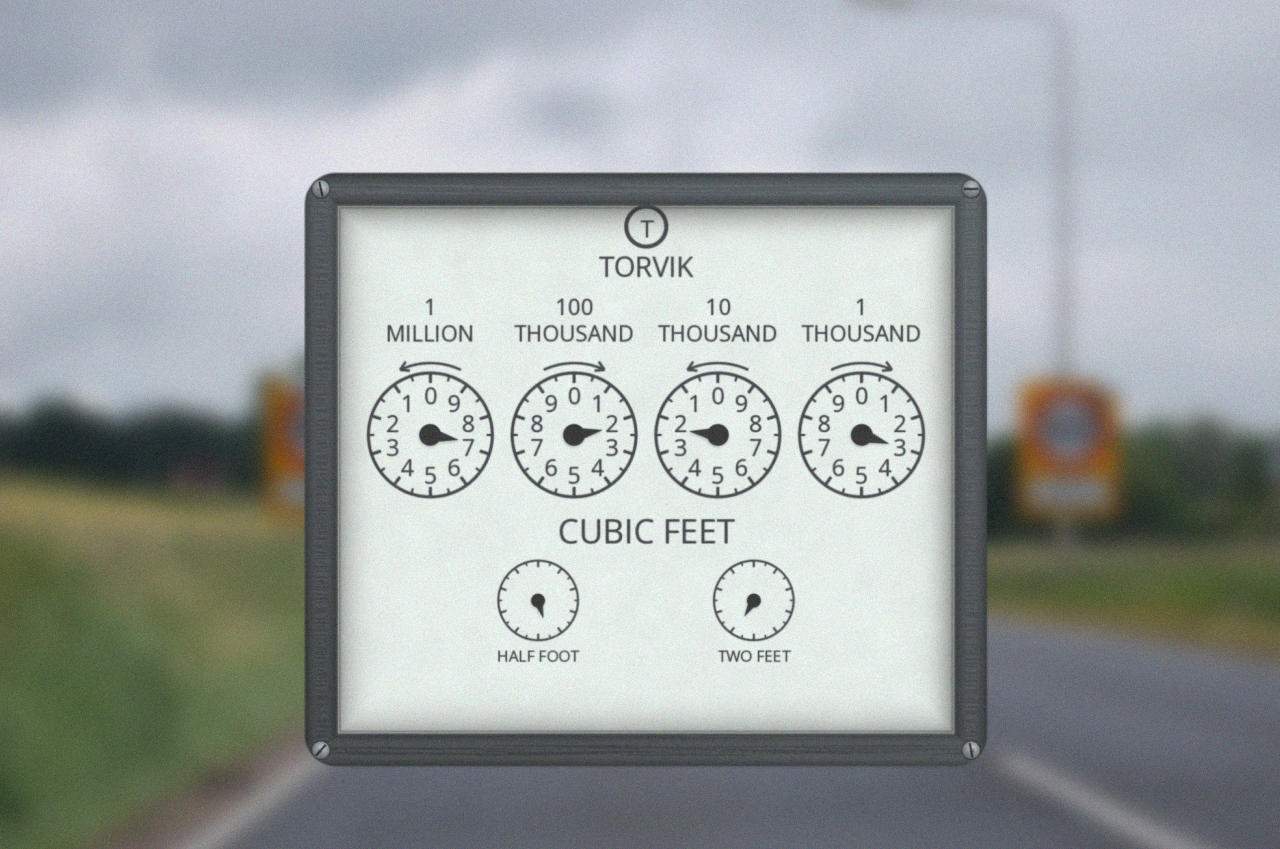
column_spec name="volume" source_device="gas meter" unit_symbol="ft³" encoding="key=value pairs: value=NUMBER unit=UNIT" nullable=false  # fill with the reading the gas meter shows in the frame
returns value=722300 unit=ft³
